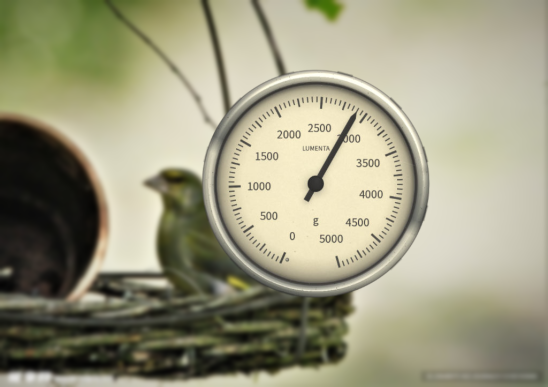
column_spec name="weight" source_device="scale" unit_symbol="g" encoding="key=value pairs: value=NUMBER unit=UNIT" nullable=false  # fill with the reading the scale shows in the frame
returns value=2900 unit=g
